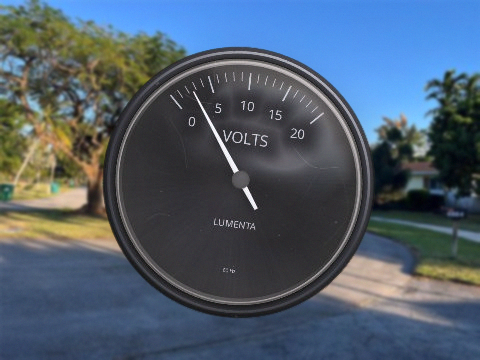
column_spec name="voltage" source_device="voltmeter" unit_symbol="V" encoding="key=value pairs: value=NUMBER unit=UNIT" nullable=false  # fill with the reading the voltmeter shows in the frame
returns value=2.5 unit=V
